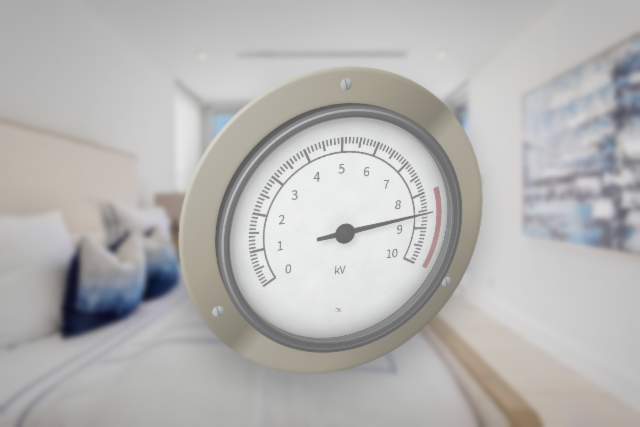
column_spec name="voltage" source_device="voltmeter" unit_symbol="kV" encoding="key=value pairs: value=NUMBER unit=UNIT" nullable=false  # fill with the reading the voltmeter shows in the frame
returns value=8.5 unit=kV
